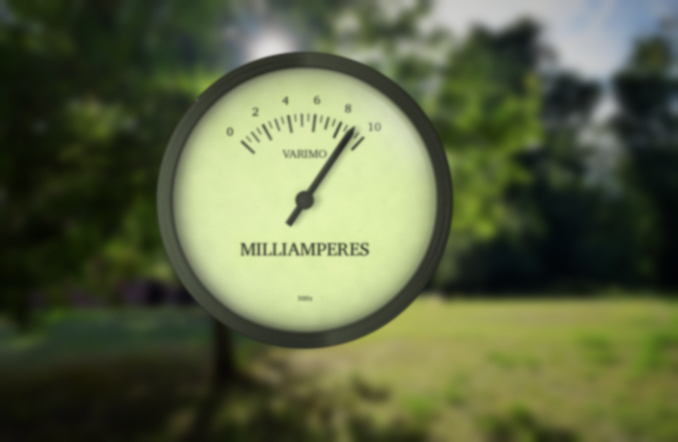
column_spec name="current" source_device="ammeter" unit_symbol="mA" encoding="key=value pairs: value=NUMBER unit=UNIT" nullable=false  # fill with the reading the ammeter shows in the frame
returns value=9 unit=mA
